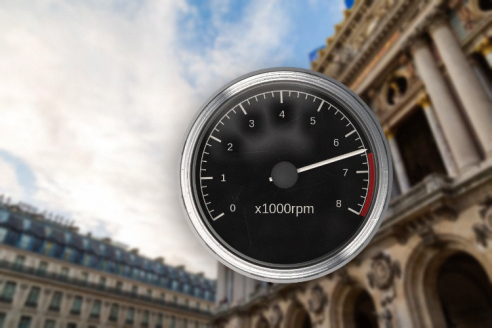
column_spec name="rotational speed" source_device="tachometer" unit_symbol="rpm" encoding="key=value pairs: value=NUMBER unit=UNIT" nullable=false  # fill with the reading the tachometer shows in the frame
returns value=6500 unit=rpm
